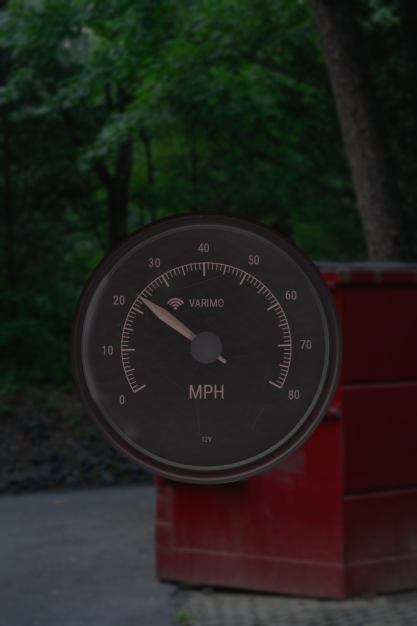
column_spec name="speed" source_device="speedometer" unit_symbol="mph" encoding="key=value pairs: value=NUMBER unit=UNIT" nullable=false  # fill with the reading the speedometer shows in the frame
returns value=23 unit=mph
